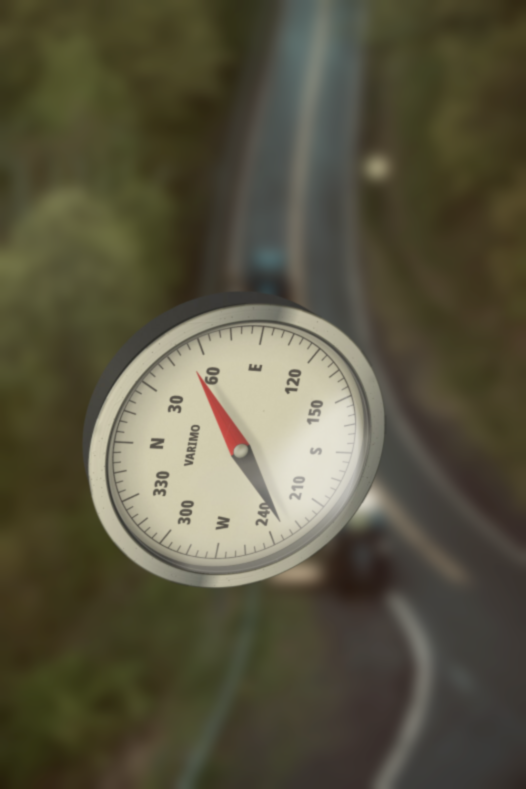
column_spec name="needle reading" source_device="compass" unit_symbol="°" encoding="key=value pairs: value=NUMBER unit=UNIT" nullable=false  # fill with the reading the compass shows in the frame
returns value=52.5 unit=°
